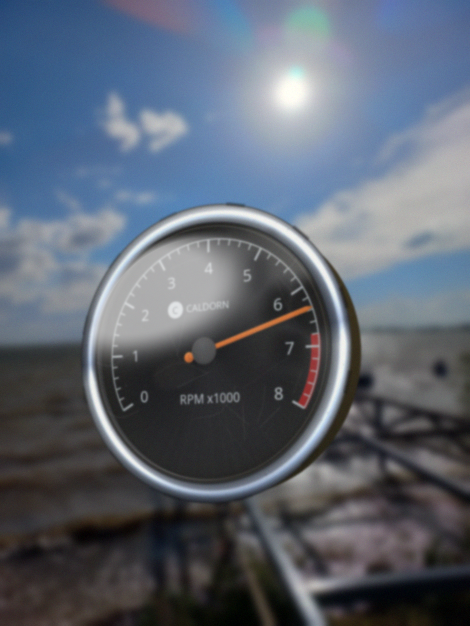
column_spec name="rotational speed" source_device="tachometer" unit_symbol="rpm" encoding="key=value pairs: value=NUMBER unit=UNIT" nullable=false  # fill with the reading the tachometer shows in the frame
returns value=6400 unit=rpm
